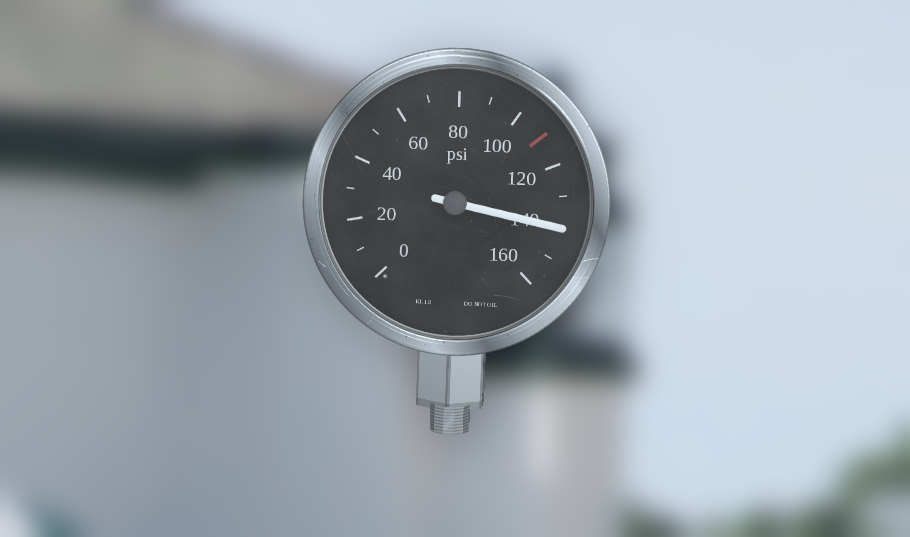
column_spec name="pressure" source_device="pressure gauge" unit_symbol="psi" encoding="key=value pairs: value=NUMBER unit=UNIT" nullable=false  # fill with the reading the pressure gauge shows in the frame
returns value=140 unit=psi
